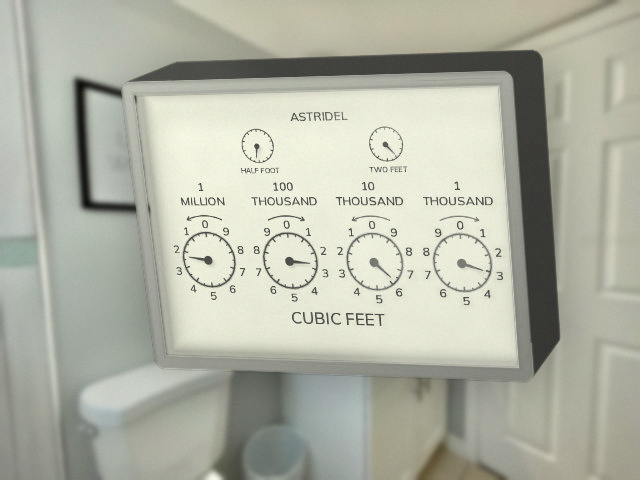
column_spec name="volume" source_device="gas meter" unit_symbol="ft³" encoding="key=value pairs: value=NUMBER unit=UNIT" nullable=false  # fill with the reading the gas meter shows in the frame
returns value=226300 unit=ft³
